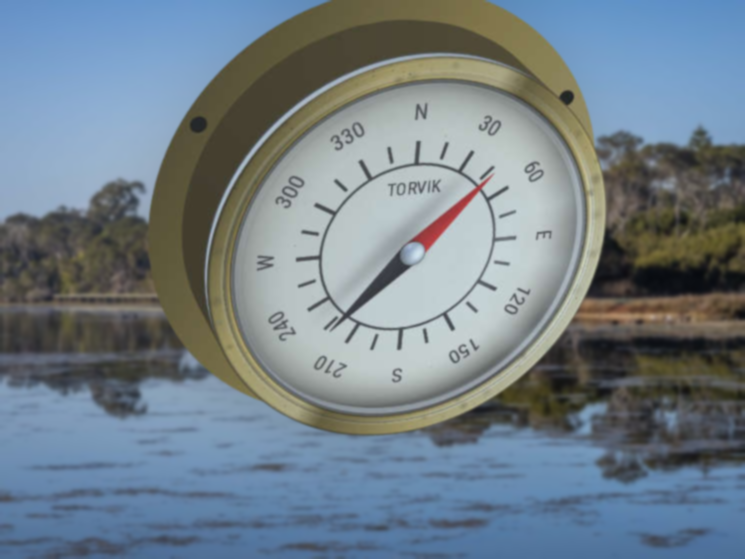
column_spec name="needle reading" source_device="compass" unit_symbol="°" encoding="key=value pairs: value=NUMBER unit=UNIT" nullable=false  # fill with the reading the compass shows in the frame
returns value=45 unit=°
